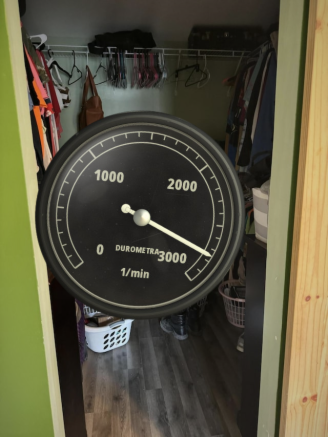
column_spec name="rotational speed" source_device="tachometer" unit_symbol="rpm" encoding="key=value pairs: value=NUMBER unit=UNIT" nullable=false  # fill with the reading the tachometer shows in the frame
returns value=2750 unit=rpm
